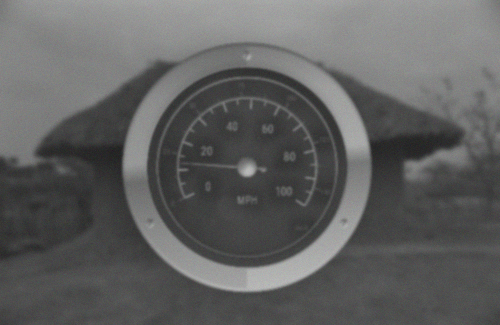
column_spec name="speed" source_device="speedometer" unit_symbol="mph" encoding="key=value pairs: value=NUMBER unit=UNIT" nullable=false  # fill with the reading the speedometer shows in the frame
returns value=12.5 unit=mph
